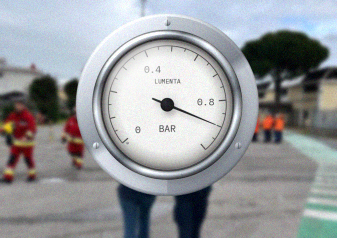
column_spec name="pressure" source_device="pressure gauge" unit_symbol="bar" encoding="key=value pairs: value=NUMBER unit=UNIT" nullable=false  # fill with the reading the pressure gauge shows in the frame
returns value=0.9 unit=bar
